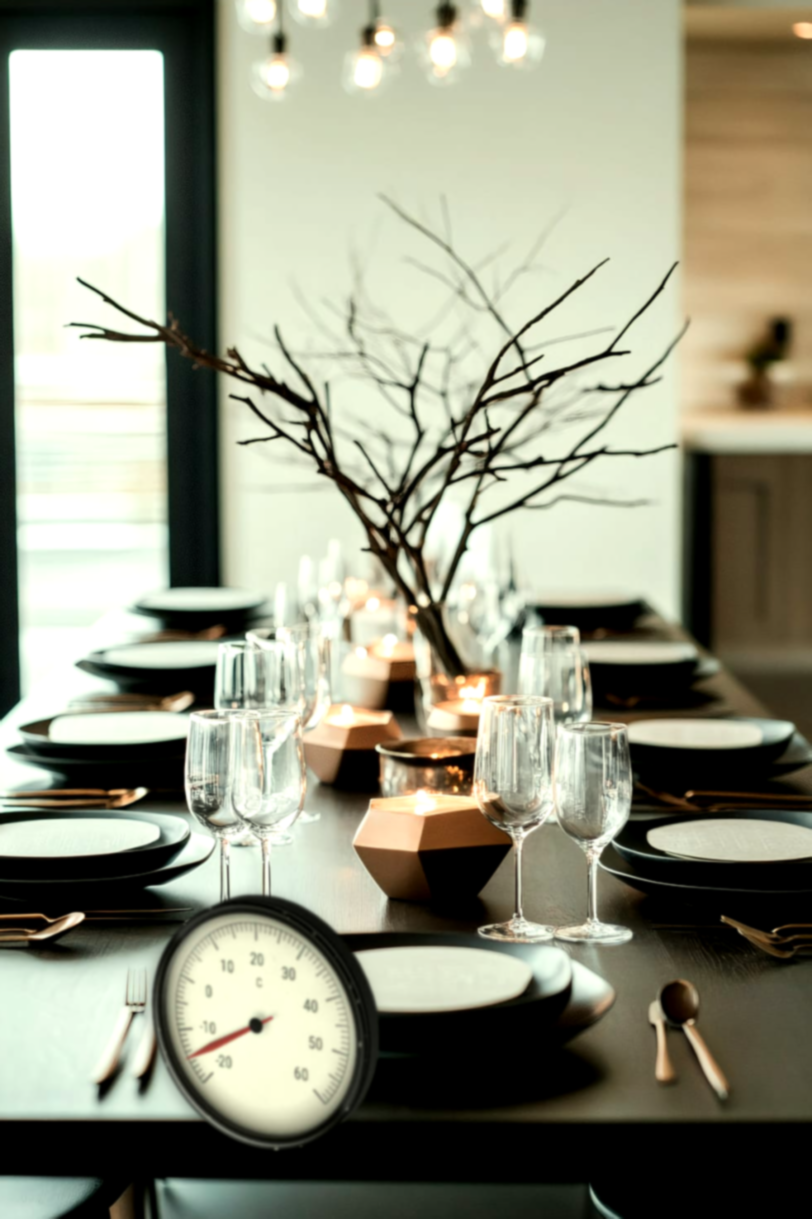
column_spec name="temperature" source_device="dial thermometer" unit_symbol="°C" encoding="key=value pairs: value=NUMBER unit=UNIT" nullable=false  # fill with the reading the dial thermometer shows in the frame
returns value=-15 unit=°C
